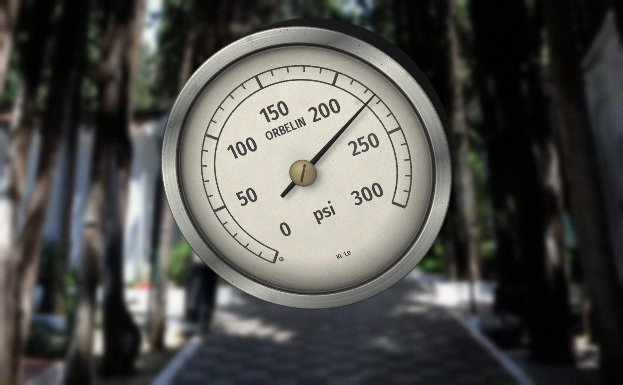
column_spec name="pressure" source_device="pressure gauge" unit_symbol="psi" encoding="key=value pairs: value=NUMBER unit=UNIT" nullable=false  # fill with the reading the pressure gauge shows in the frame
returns value=225 unit=psi
